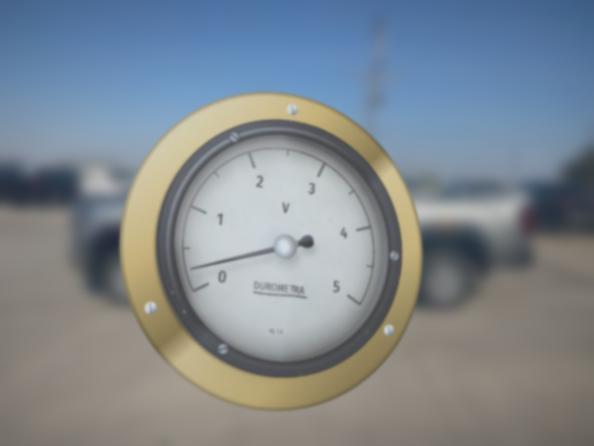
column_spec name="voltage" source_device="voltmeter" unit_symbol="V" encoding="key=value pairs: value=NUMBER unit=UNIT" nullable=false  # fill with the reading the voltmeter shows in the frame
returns value=0.25 unit=V
